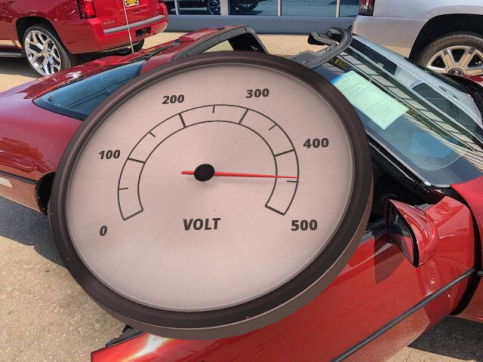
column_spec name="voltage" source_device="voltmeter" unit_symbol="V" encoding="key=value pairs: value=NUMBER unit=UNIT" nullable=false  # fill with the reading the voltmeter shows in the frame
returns value=450 unit=V
